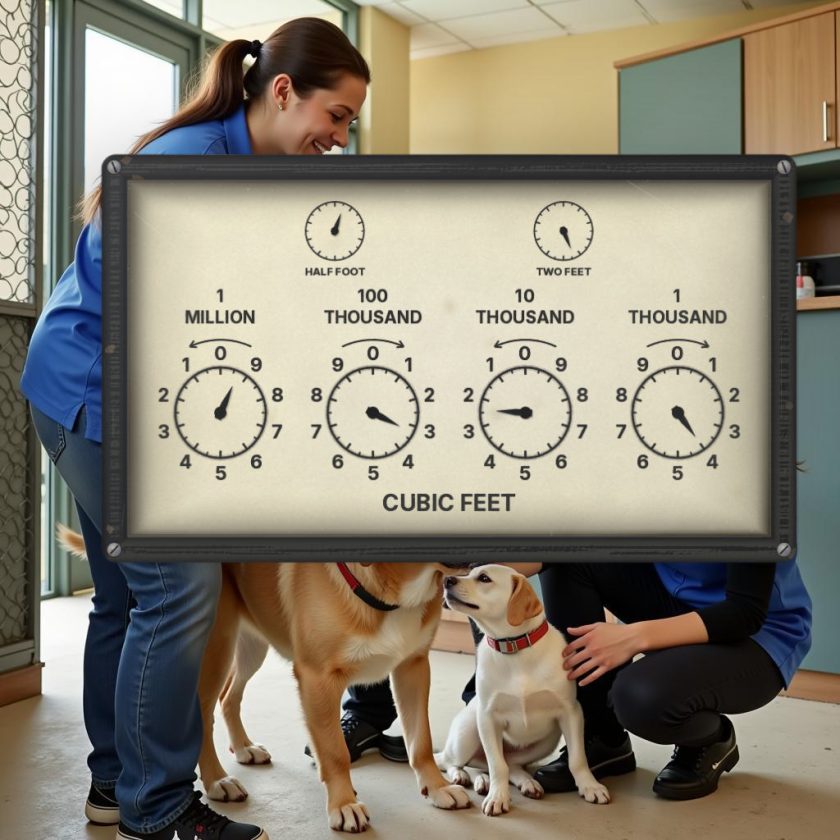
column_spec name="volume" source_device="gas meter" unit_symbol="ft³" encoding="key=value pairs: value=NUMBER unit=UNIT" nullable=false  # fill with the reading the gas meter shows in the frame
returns value=932400 unit=ft³
